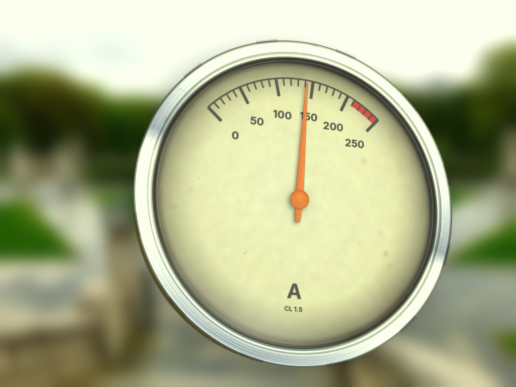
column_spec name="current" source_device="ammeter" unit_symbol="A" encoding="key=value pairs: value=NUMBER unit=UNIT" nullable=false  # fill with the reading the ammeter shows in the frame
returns value=140 unit=A
